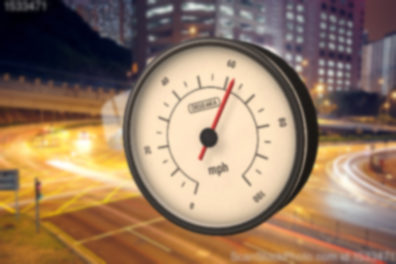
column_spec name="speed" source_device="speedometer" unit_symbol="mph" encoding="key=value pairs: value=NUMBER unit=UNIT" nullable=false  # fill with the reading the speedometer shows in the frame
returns value=62.5 unit=mph
